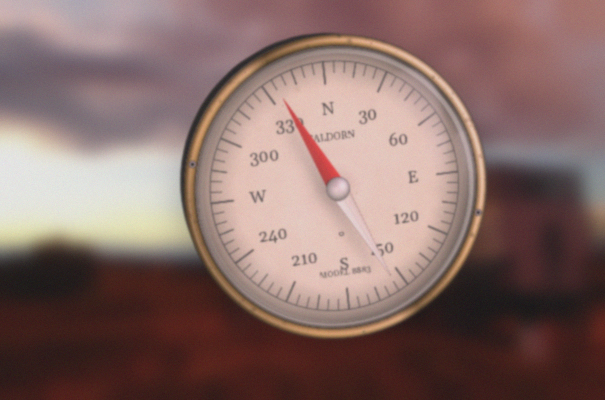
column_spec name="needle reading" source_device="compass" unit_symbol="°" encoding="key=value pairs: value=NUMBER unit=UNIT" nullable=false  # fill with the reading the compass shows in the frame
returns value=335 unit=°
